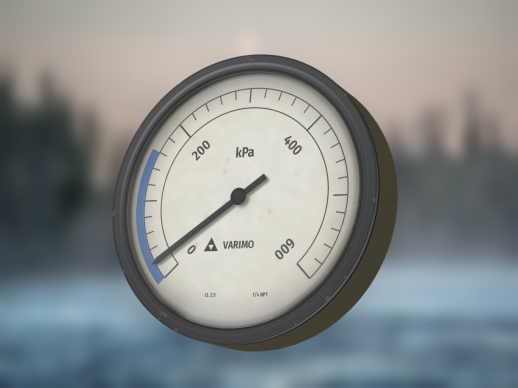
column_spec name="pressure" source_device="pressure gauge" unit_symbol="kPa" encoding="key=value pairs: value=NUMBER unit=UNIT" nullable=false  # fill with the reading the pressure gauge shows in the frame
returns value=20 unit=kPa
